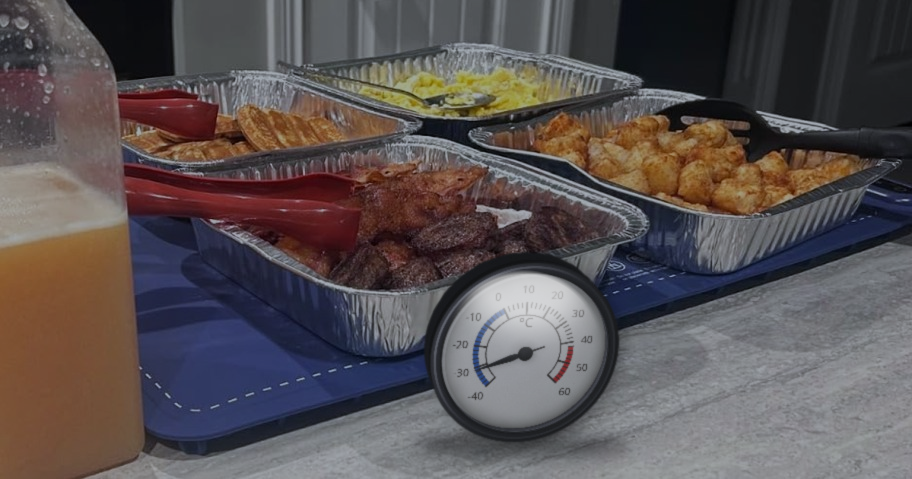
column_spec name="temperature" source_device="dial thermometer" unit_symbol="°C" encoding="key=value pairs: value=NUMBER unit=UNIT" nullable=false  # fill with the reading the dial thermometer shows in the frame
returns value=-30 unit=°C
